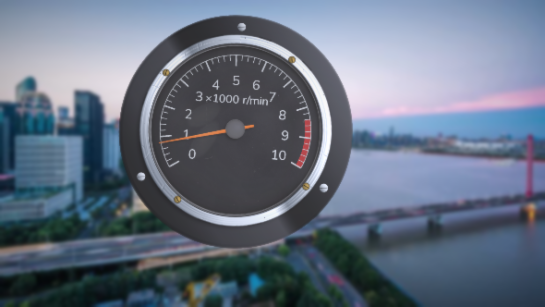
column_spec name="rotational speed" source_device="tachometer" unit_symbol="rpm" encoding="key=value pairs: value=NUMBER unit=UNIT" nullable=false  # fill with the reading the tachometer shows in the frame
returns value=800 unit=rpm
